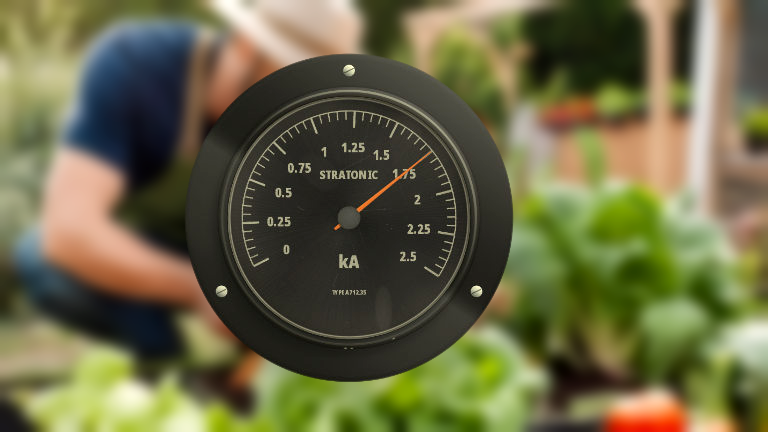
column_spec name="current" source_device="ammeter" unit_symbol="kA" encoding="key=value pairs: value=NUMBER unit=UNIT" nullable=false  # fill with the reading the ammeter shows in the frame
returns value=1.75 unit=kA
